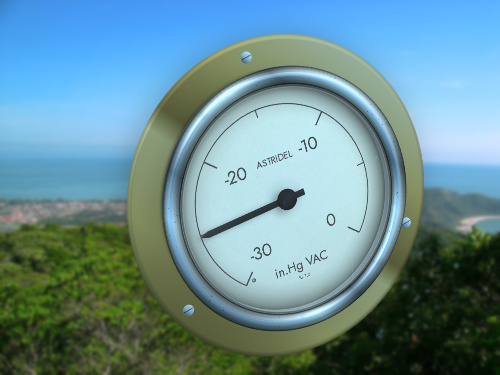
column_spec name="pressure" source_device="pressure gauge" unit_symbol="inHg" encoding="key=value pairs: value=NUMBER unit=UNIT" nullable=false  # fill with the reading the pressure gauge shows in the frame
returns value=-25 unit=inHg
